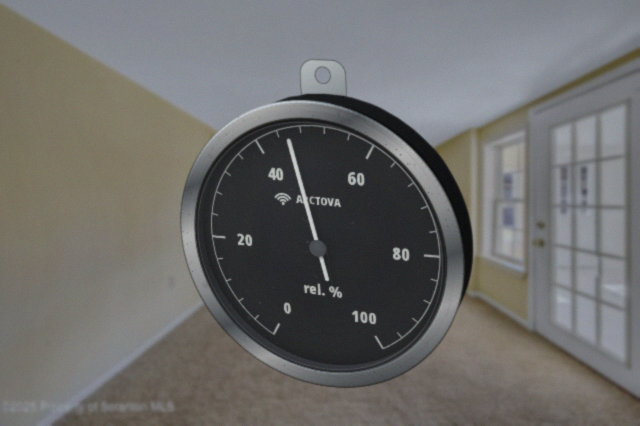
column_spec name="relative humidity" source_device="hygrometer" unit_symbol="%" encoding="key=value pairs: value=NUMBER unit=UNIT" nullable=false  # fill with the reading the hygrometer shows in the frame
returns value=46 unit=%
